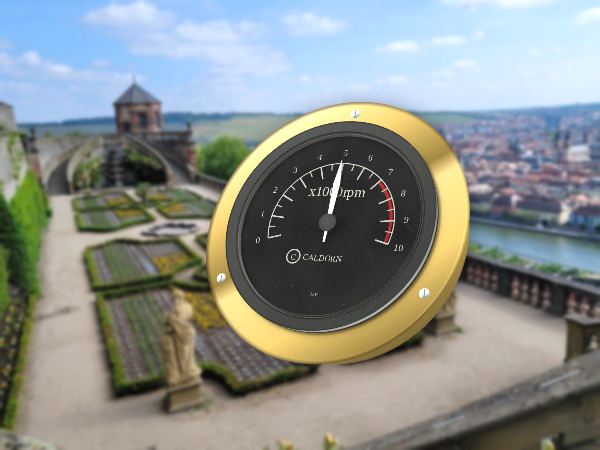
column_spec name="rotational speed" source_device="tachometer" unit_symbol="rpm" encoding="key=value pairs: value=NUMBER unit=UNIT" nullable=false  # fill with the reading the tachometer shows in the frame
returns value=5000 unit=rpm
